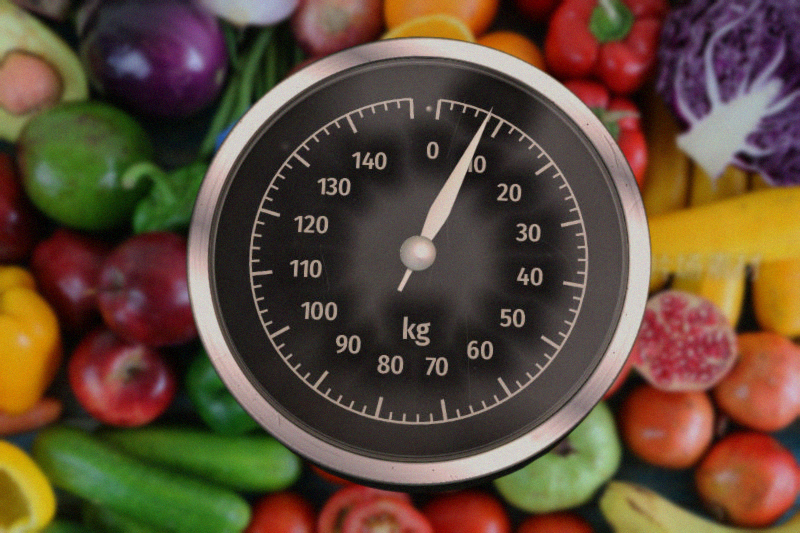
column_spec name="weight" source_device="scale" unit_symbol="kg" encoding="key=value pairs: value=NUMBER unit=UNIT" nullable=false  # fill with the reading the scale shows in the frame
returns value=8 unit=kg
